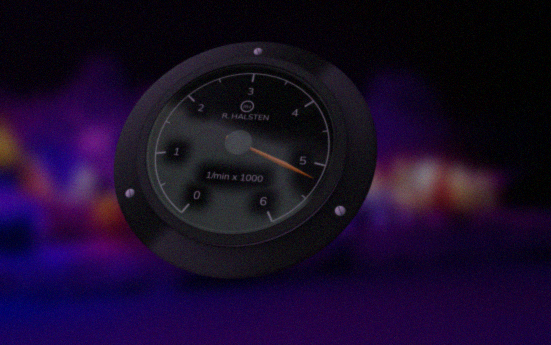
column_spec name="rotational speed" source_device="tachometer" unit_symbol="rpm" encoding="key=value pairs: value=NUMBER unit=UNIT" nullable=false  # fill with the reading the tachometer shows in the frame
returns value=5250 unit=rpm
